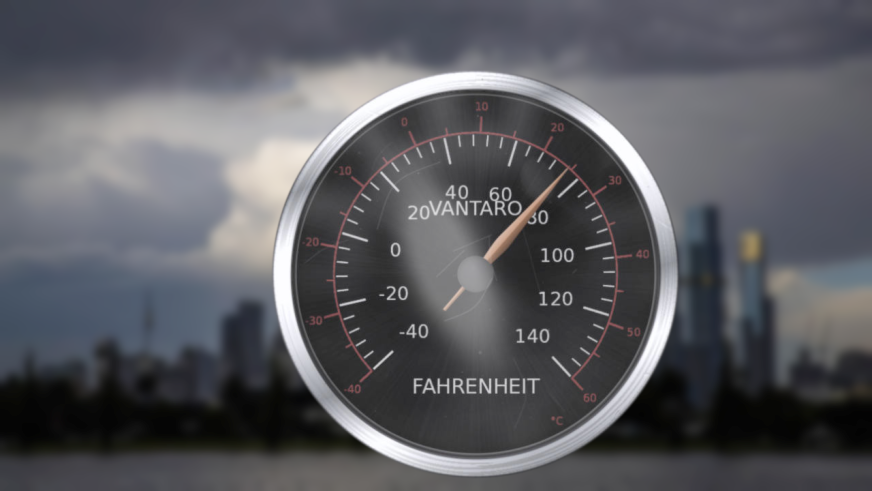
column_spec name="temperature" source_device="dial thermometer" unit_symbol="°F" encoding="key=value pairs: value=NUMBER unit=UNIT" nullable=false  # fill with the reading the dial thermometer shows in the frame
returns value=76 unit=°F
